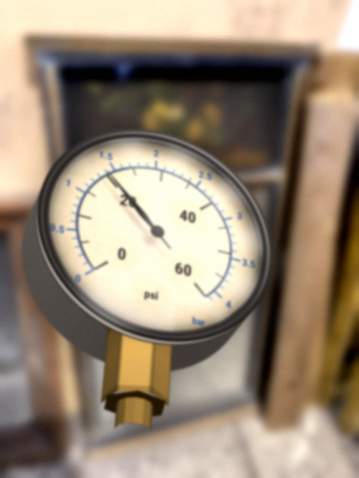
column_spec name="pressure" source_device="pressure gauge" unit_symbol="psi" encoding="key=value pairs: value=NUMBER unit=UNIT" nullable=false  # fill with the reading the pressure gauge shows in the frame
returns value=20 unit=psi
